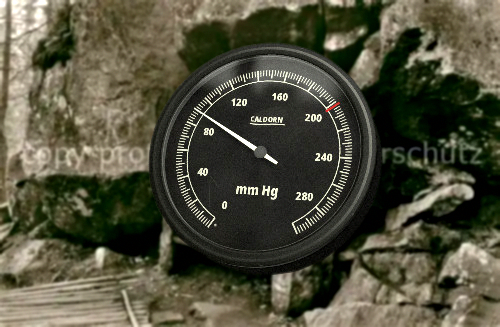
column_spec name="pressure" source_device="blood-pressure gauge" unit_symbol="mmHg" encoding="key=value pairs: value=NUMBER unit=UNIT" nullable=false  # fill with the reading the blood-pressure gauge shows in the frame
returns value=90 unit=mmHg
